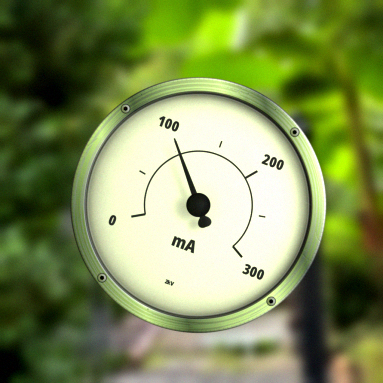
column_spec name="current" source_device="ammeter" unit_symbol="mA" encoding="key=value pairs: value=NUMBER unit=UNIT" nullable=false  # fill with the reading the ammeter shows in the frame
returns value=100 unit=mA
